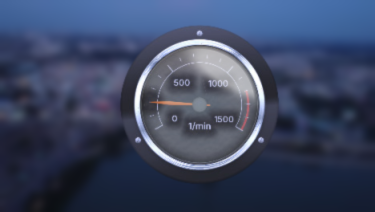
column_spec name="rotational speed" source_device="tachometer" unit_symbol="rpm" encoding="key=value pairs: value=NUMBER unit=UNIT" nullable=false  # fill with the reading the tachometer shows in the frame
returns value=200 unit=rpm
